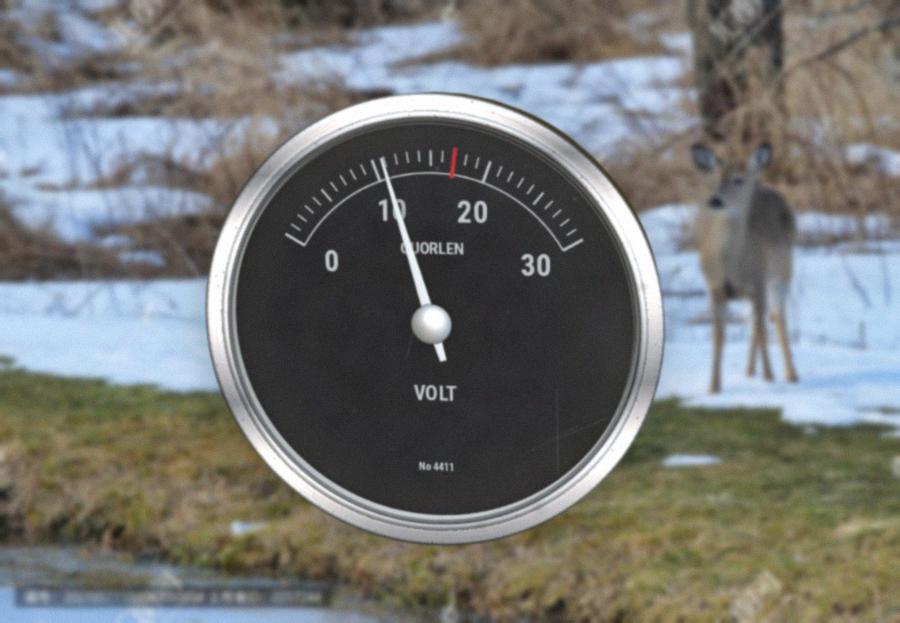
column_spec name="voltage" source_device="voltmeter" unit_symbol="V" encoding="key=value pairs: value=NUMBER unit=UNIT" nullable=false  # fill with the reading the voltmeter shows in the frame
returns value=11 unit=V
